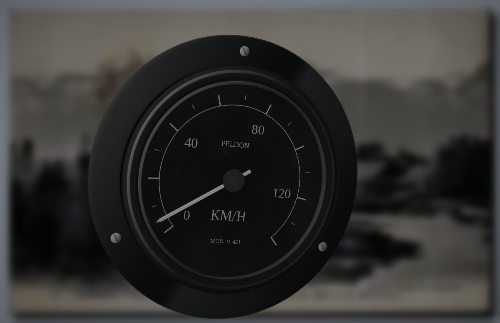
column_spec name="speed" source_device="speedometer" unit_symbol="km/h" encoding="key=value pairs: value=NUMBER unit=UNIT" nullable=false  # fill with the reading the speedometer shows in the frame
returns value=5 unit=km/h
